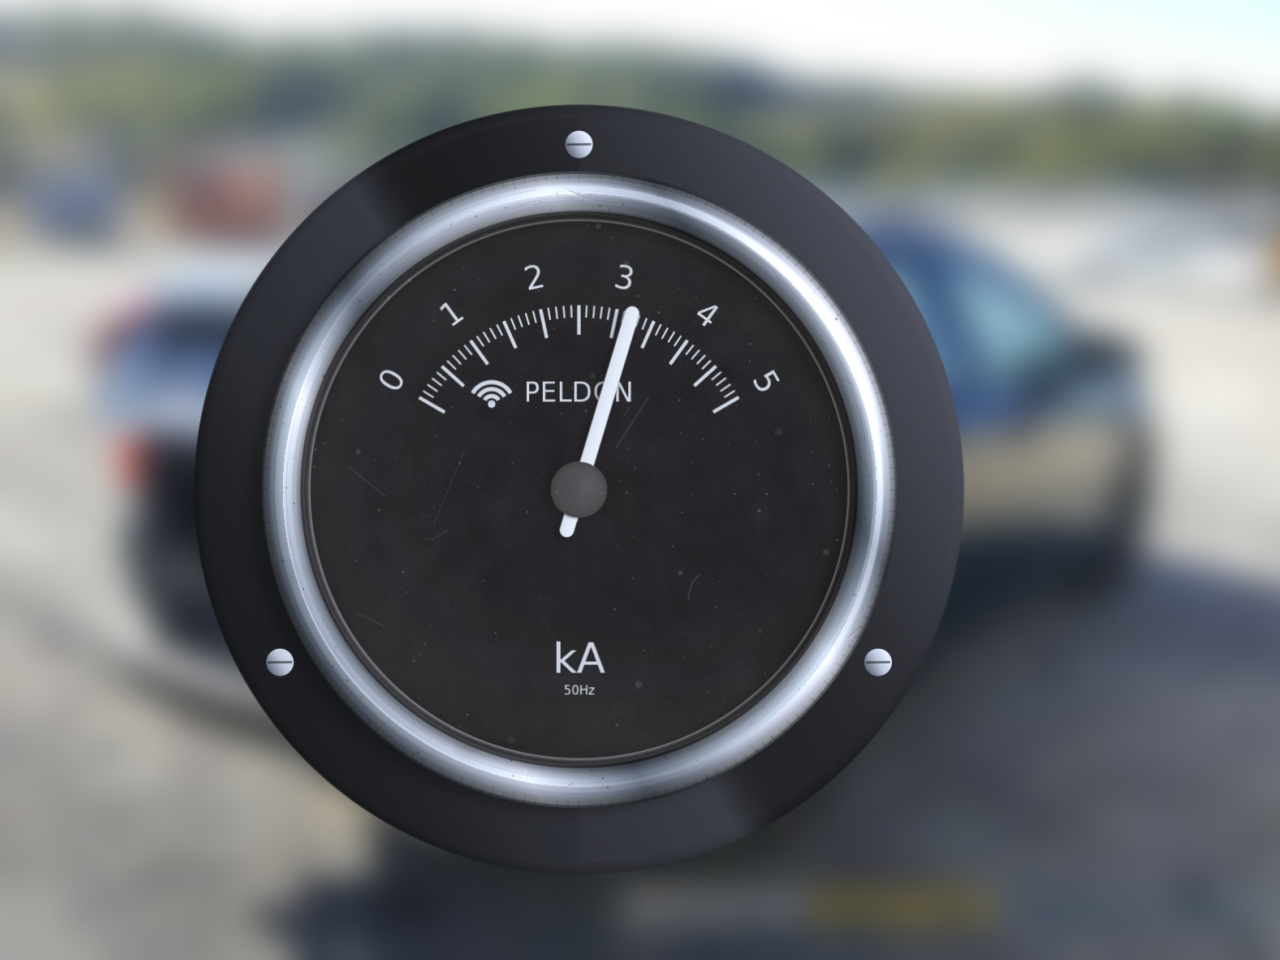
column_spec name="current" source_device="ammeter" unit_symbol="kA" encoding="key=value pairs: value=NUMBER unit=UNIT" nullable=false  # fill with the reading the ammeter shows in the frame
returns value=3.2 unit=kA
